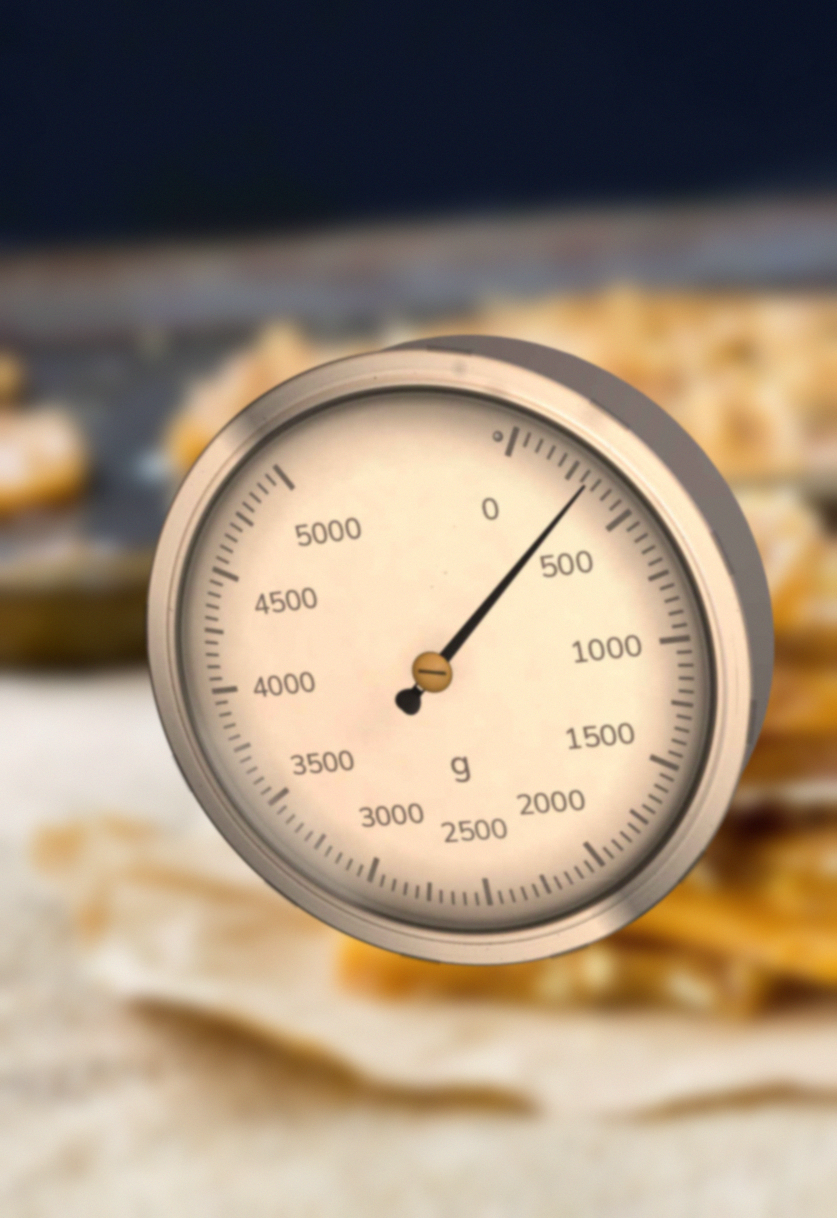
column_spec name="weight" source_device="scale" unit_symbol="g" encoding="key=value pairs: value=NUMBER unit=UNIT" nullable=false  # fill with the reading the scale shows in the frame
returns value=325 unit=g
